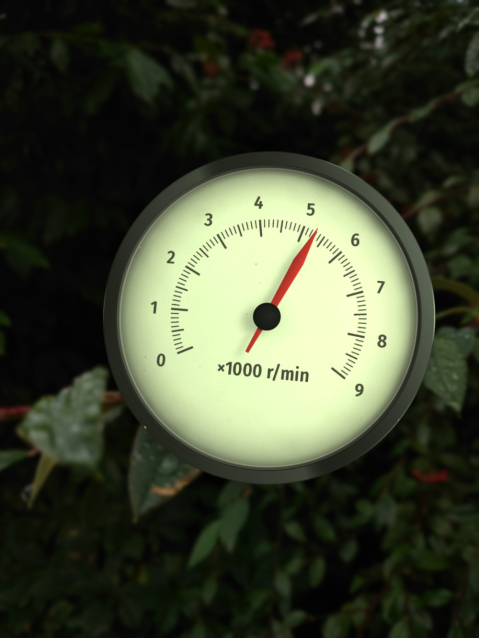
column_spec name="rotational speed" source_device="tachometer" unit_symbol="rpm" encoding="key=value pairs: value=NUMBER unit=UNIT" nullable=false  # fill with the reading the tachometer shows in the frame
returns value=5300 unit=rpm
